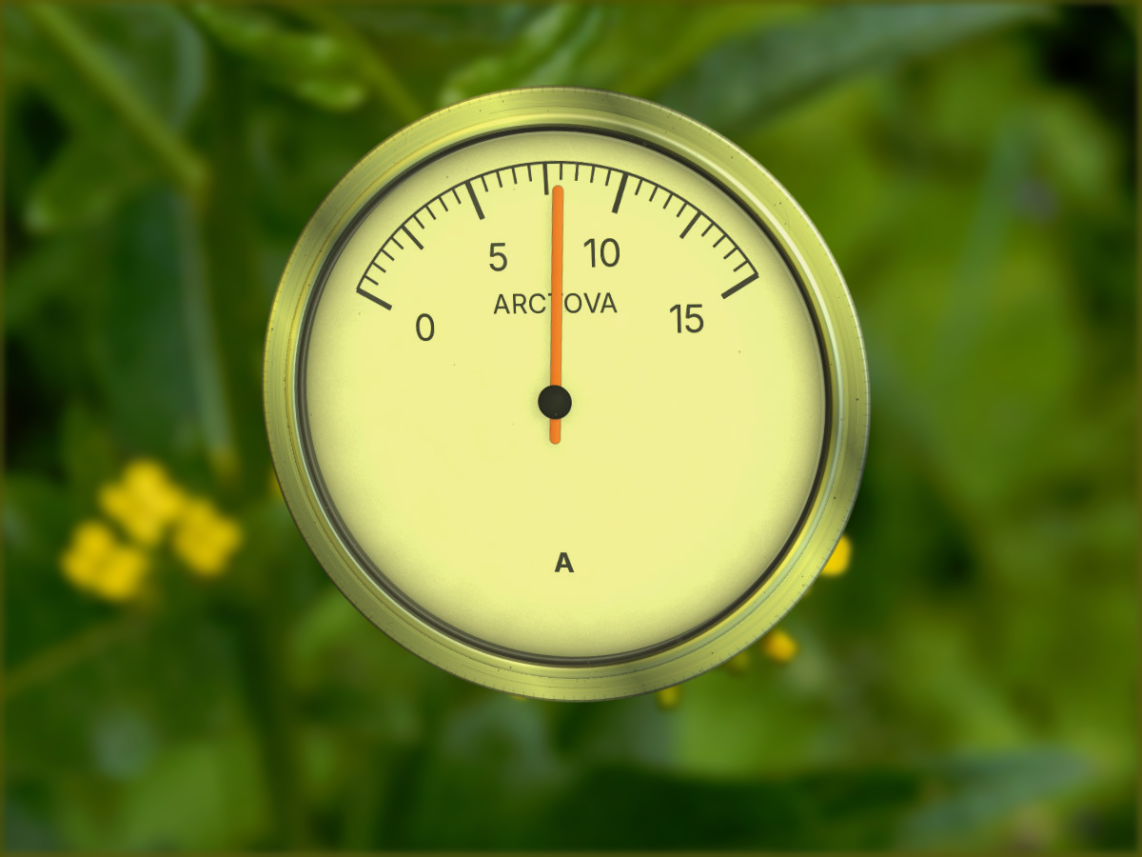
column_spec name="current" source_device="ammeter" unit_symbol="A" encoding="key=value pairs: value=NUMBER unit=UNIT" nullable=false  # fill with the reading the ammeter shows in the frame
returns value=8 unit=A
